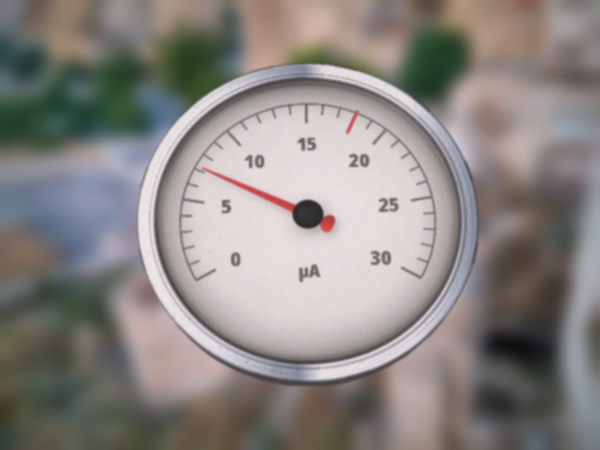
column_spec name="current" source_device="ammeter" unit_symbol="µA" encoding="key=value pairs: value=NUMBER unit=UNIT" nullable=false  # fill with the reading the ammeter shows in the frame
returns value=7 unit=µA
